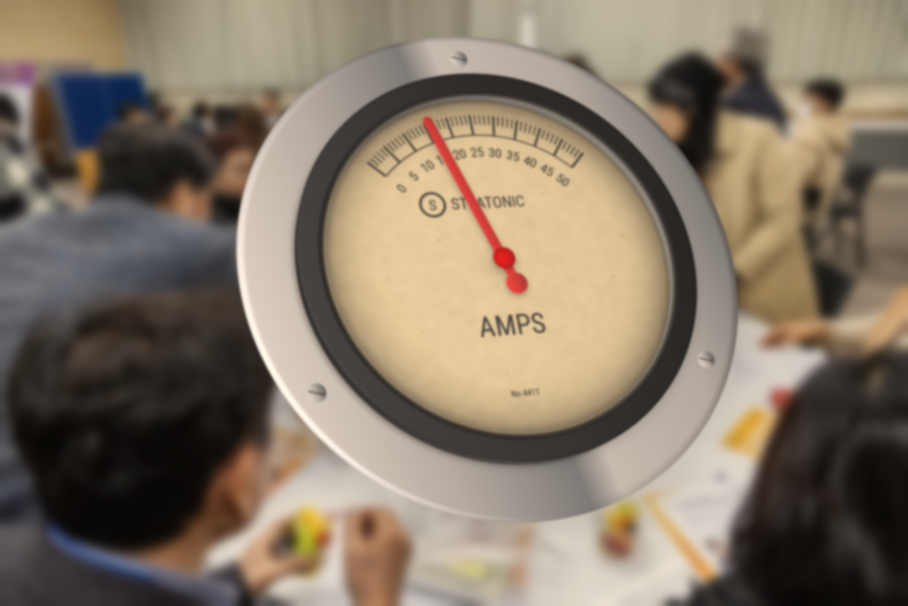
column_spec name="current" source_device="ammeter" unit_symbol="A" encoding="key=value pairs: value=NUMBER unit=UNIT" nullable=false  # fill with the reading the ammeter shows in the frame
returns value=15 unit=A
